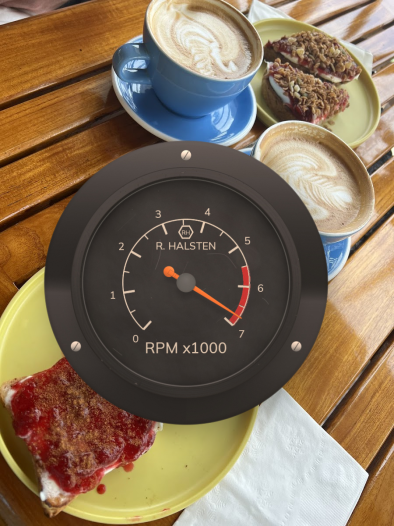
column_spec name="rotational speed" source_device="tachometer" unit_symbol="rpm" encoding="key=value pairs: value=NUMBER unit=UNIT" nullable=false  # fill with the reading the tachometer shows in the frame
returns value=6750 unit=rpm
